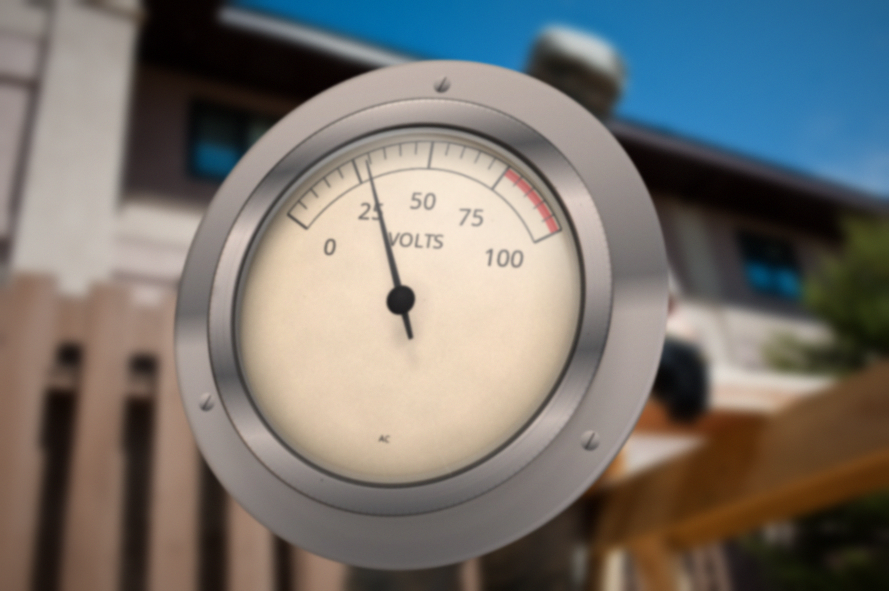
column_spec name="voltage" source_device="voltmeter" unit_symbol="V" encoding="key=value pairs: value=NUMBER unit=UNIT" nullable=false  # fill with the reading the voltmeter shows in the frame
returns value=30 unit=V
